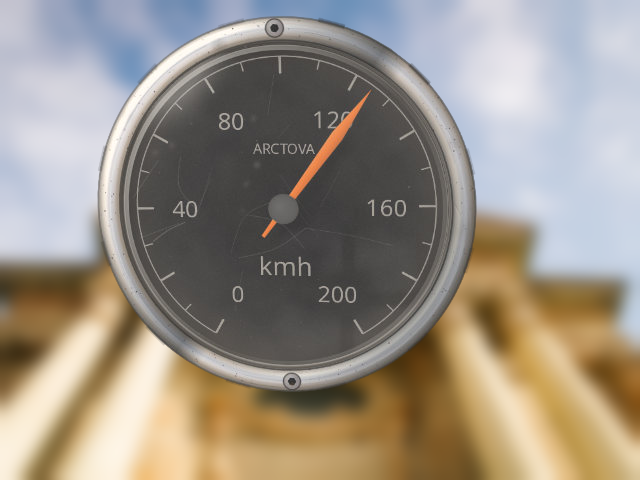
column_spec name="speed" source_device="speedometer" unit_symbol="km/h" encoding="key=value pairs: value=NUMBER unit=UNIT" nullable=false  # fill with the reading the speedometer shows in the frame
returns value=125 unit=km/h
